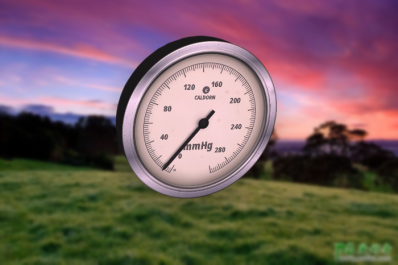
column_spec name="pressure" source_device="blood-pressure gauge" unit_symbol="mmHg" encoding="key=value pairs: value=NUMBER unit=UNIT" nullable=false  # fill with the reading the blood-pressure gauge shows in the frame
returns value=10 unit=mmHg
